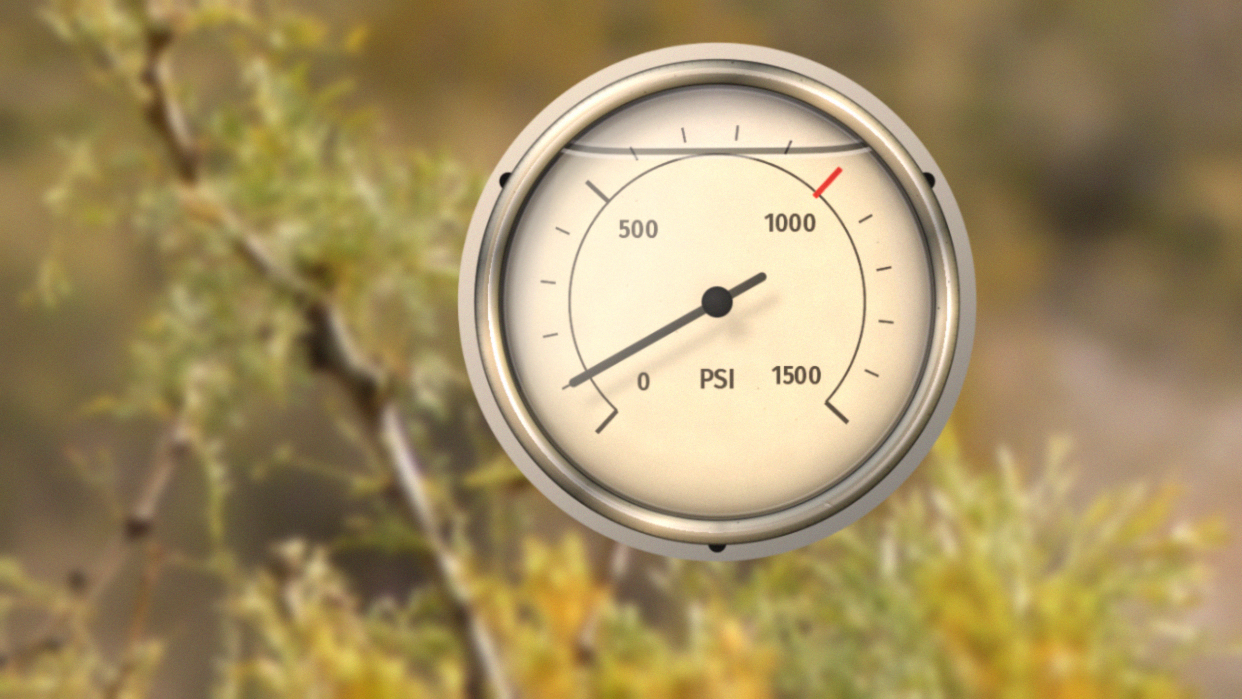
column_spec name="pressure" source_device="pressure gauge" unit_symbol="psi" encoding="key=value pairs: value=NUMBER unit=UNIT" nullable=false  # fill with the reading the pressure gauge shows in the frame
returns value=100 unit=psi
